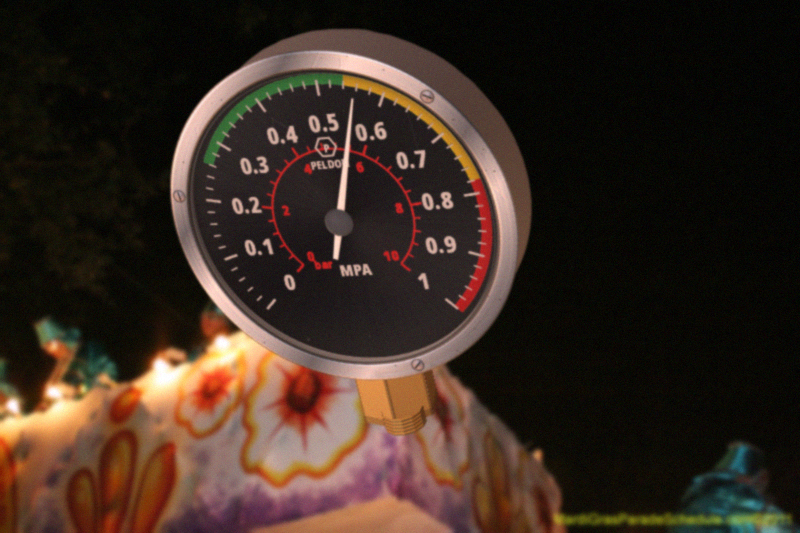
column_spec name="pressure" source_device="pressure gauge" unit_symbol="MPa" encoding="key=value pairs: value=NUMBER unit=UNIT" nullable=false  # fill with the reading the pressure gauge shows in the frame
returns value=0.56 unit=MPa
